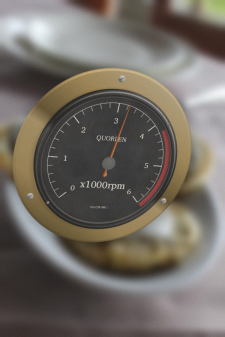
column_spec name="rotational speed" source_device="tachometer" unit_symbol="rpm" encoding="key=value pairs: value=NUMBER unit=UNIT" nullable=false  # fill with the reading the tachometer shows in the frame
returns value=3200 unit=rpm
